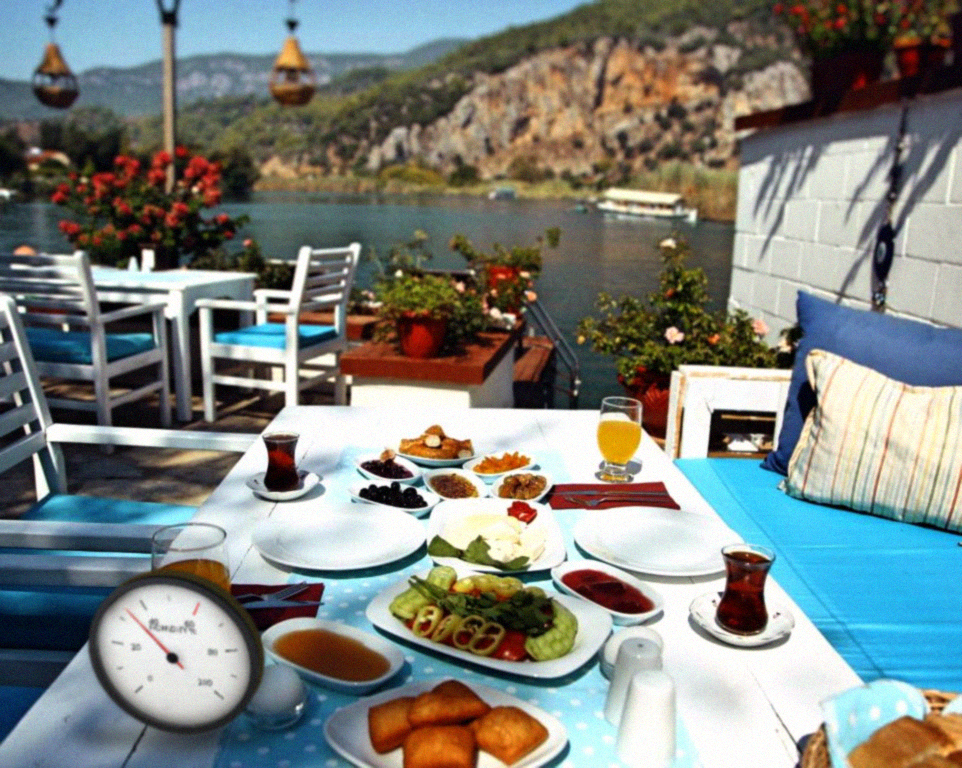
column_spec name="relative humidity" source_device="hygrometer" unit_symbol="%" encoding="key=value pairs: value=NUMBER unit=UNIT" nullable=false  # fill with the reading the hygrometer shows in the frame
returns value=35 unit=%
